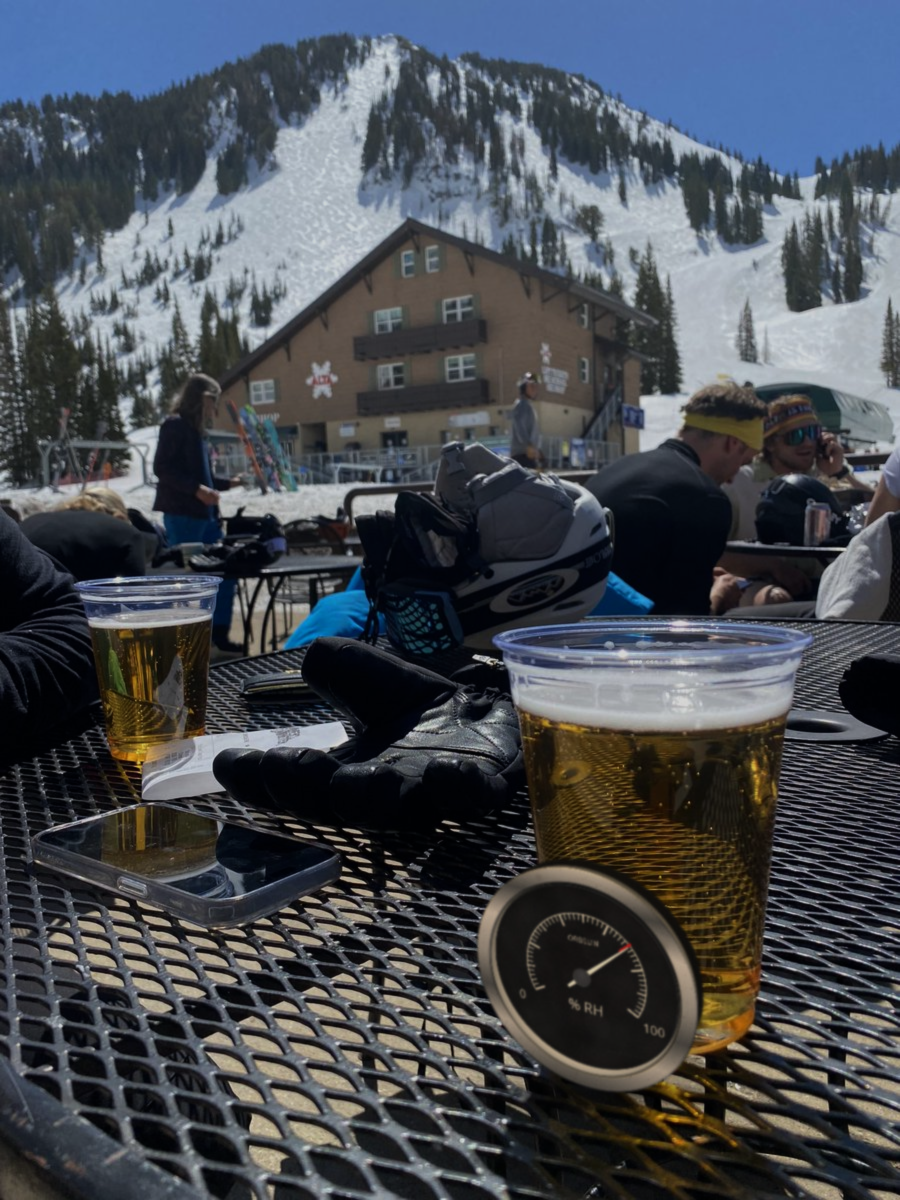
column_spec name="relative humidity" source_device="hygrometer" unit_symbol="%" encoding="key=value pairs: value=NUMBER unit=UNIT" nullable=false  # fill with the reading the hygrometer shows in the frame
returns value=70 unit=%
